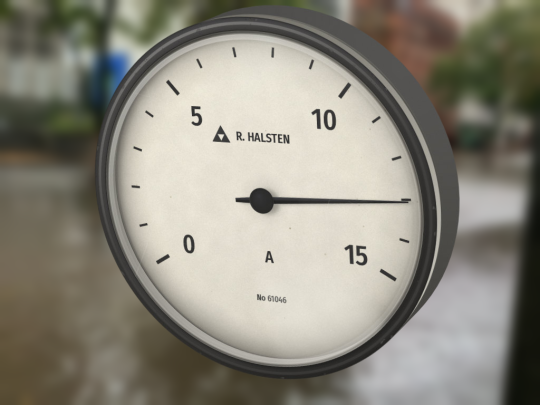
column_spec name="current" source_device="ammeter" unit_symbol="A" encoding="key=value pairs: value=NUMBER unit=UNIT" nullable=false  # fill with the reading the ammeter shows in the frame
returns value=13 unit=A
